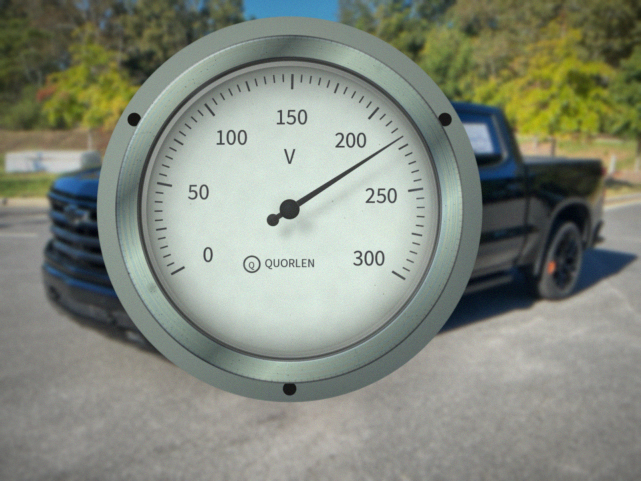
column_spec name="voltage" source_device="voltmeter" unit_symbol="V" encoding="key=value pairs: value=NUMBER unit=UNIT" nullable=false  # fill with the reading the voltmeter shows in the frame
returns value=220 unit=V
